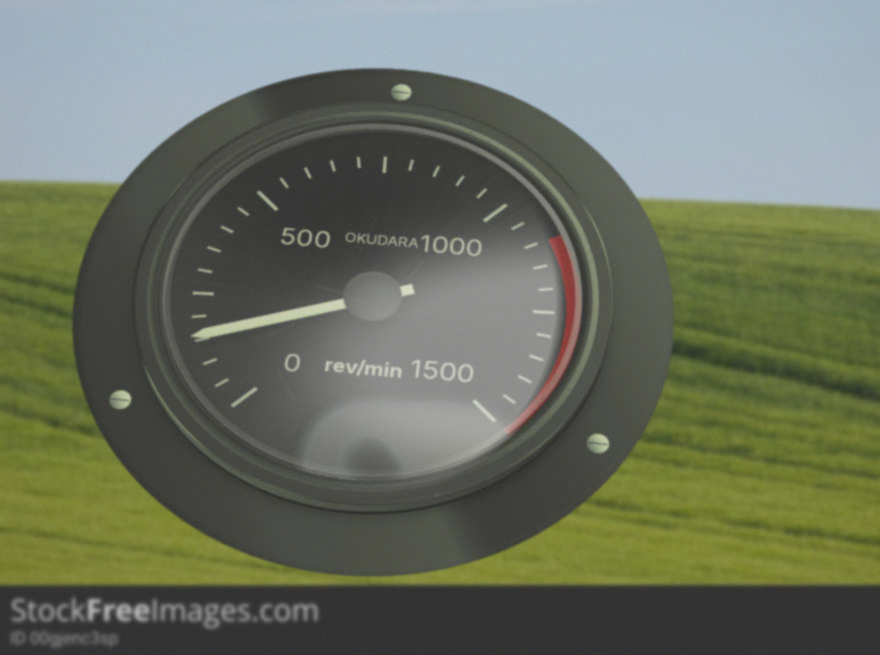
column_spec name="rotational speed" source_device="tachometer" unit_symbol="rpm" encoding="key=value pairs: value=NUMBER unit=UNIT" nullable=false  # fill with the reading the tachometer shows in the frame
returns value=150 unit=rpm
